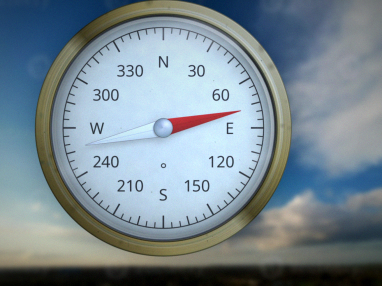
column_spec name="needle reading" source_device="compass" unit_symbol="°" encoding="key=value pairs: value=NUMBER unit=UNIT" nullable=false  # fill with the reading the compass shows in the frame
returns value=77.5 unit=°
